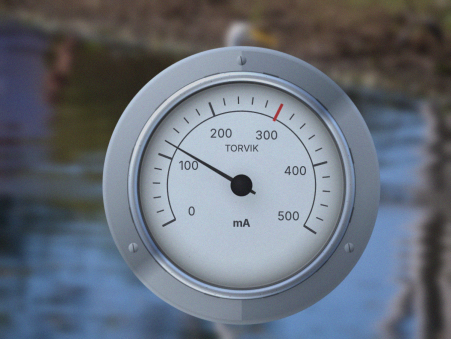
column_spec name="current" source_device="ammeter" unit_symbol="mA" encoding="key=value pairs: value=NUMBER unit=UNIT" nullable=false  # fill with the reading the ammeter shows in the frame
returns value=120 unit=mA
